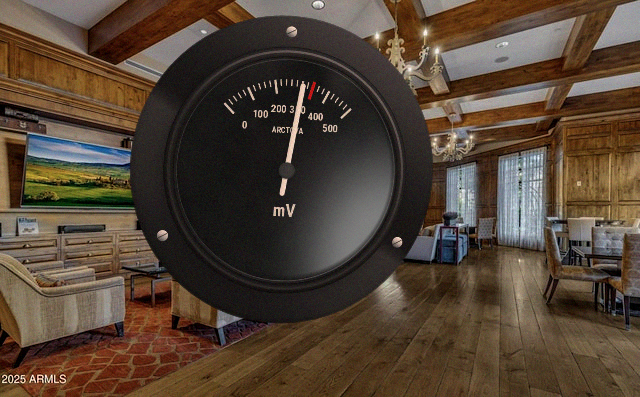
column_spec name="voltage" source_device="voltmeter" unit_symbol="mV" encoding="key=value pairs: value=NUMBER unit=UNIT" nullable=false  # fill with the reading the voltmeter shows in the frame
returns value=300 unit=mV
